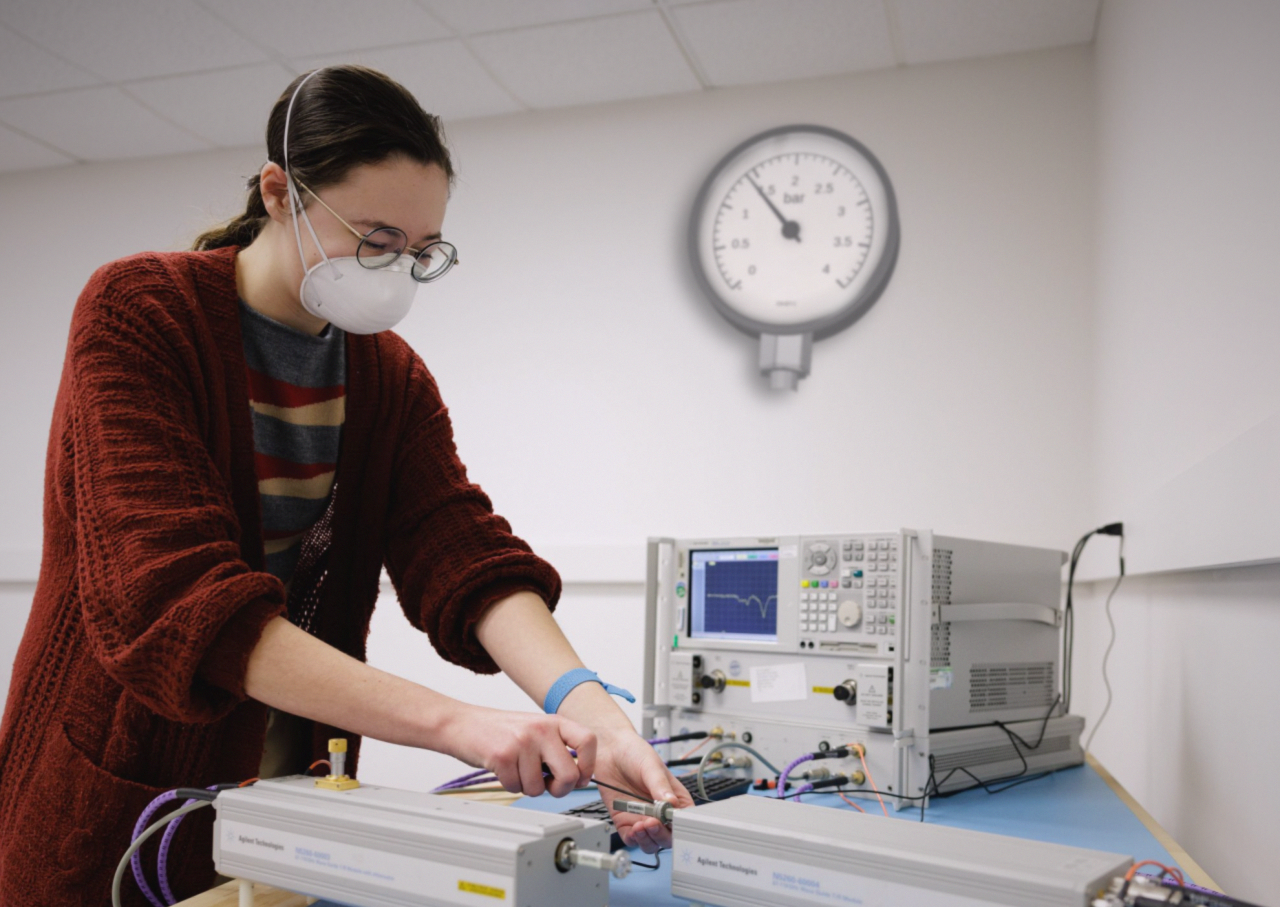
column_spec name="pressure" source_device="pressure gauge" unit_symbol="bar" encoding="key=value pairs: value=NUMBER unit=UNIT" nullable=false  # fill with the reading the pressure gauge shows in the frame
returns value=1.4 unit=bar
